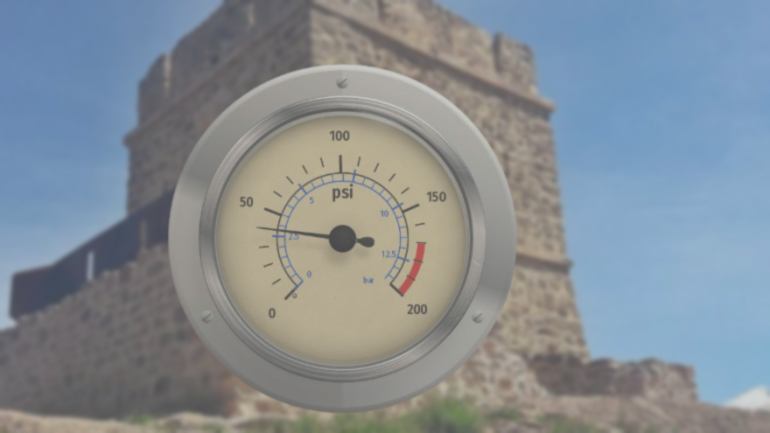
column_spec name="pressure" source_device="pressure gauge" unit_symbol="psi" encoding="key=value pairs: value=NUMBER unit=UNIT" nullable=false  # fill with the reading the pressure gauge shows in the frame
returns value=40 unit=psi
